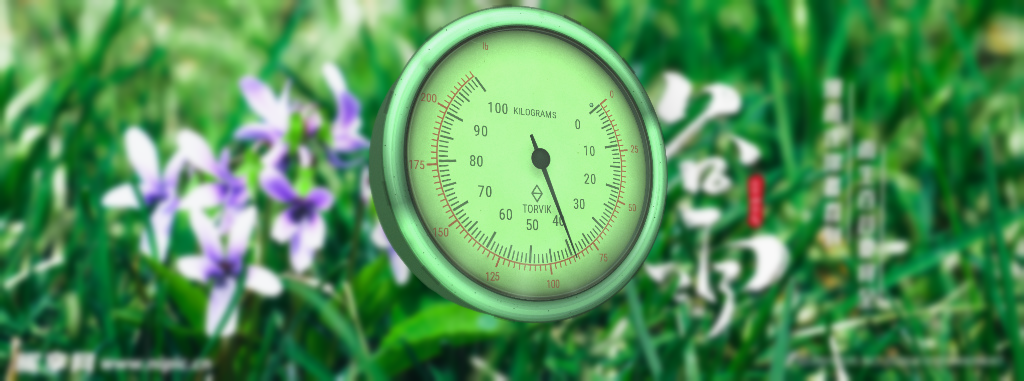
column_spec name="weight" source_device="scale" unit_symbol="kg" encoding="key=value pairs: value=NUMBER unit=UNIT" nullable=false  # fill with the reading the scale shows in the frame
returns value=40 unit=kg
